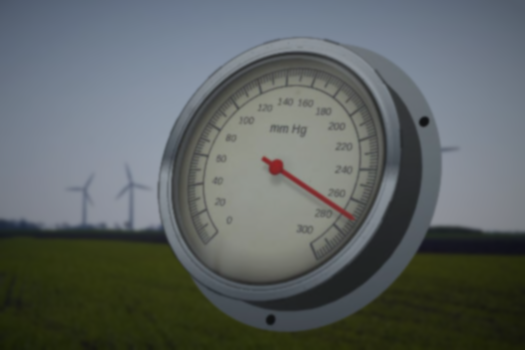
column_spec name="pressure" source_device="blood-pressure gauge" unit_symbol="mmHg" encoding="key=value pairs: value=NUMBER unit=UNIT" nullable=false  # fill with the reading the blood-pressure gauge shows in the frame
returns value=270 unit=mmHg
